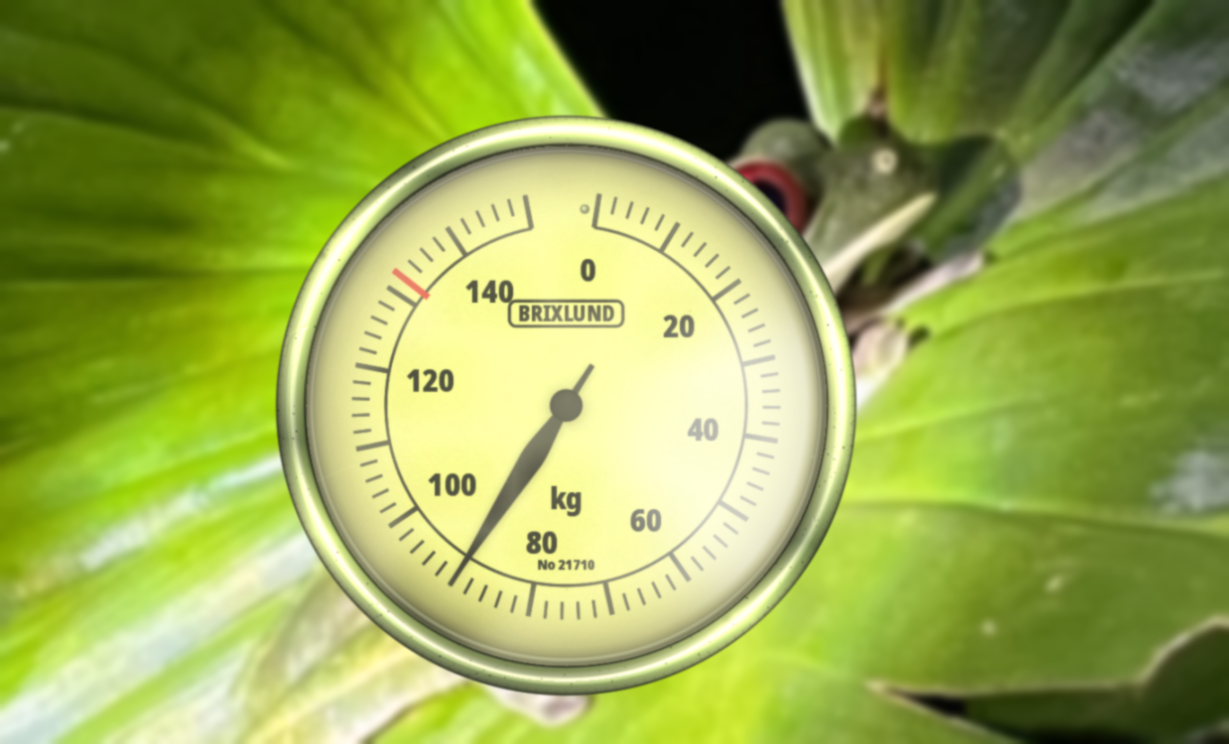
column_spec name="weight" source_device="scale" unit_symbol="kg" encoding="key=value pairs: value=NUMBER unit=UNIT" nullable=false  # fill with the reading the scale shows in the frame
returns value=90 unit=kg
